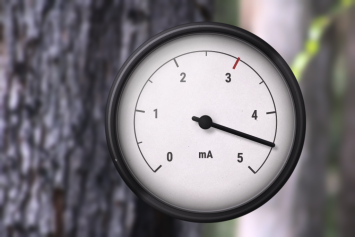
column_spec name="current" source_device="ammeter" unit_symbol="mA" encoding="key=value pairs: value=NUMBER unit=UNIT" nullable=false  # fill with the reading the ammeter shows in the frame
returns value=4.5 unit=mA
